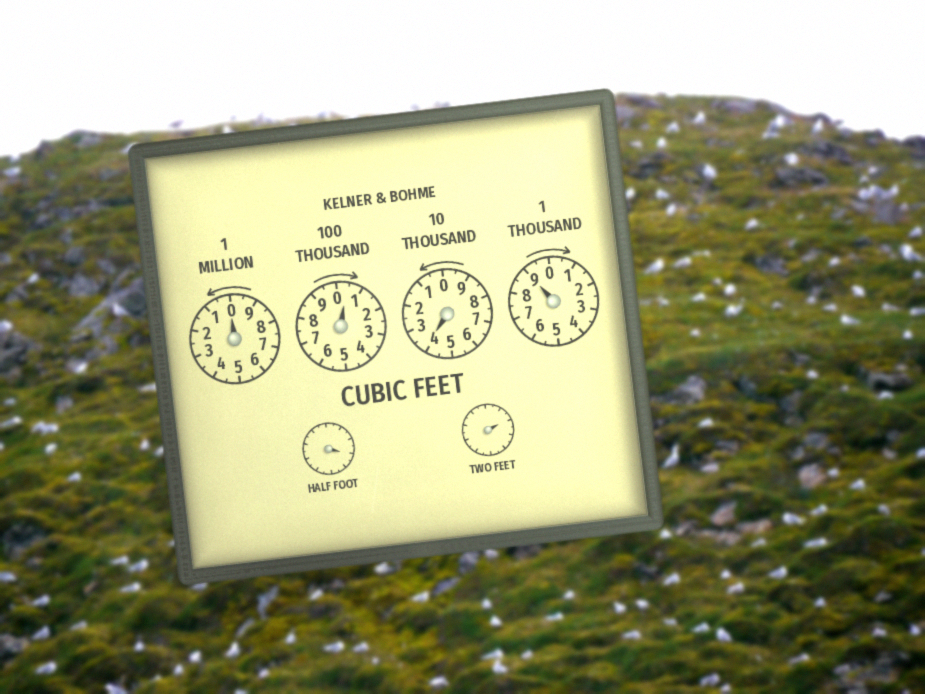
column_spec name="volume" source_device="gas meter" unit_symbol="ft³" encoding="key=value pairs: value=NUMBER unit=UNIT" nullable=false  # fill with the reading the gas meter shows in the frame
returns value=3900 unit=ft³
